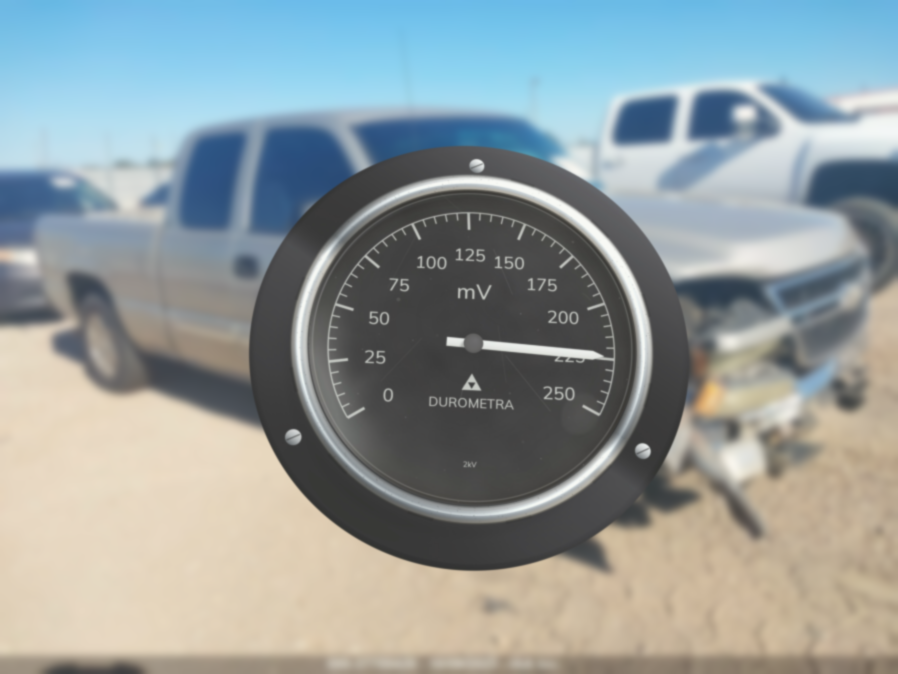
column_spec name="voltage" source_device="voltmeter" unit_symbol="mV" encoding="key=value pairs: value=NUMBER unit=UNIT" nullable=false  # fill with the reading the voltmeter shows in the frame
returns value=225 unit=mV
